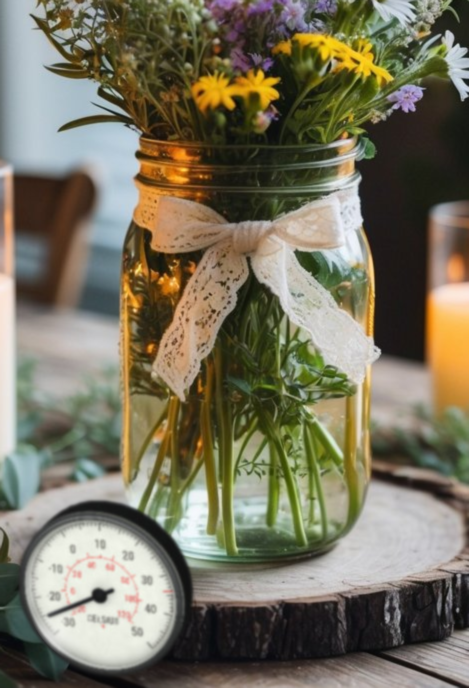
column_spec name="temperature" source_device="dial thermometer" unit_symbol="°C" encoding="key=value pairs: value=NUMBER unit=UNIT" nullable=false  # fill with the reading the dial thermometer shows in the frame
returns value=-25 unit=°C
